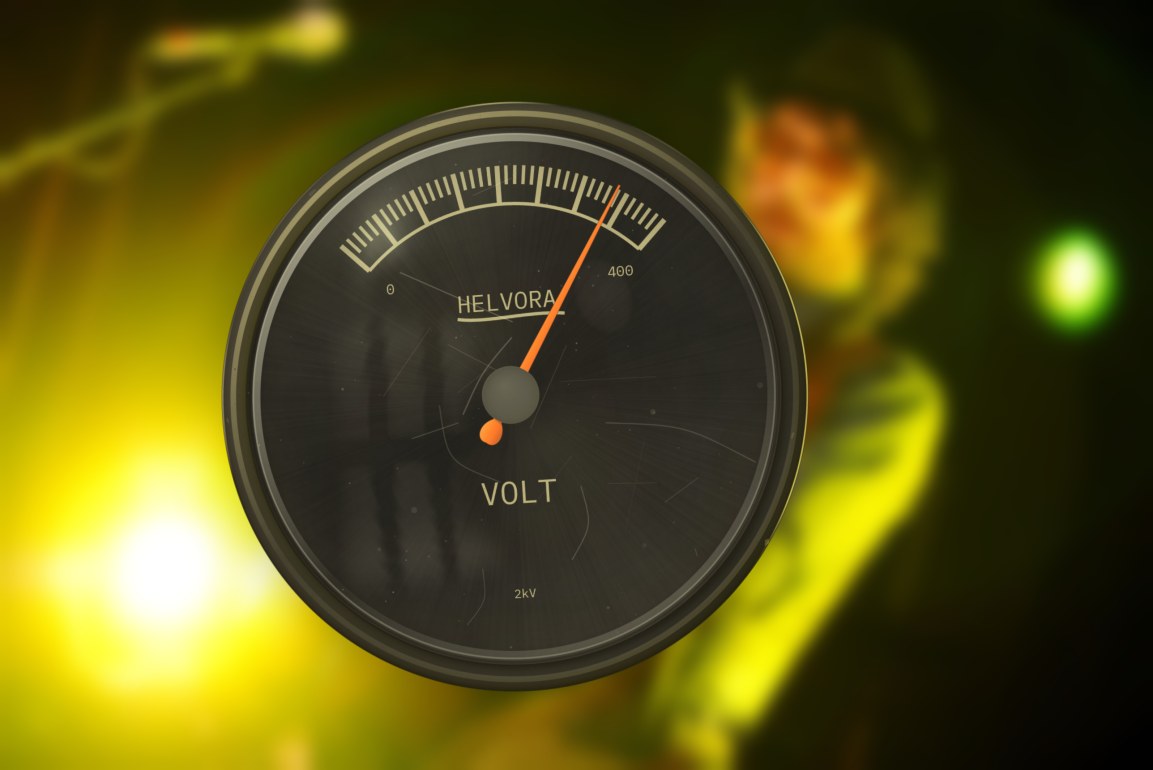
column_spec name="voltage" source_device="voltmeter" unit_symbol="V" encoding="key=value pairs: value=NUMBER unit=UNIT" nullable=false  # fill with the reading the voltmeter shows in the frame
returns value=340 unit=V
